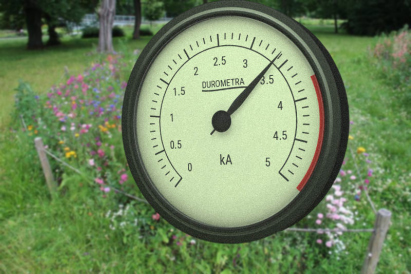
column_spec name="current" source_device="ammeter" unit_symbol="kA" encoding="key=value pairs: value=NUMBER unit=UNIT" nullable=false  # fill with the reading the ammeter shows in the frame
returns value=3.4 unit=kA
